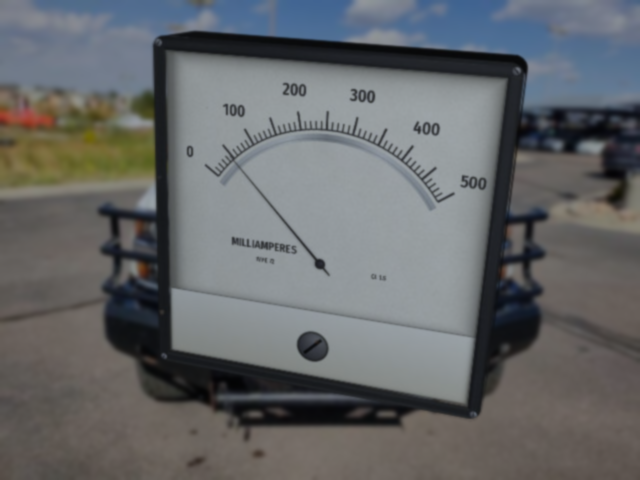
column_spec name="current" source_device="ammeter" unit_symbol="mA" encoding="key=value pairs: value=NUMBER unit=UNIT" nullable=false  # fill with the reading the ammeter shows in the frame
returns value=50 unit=mA
